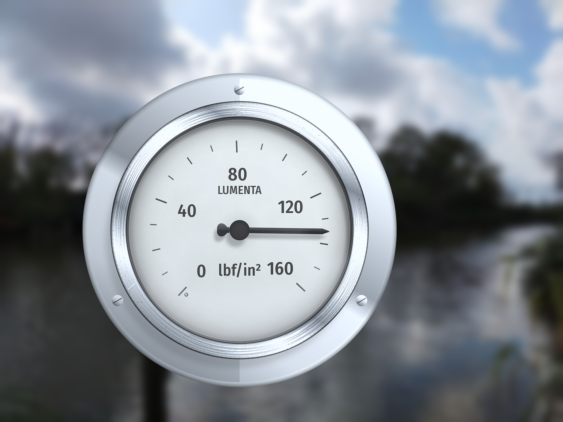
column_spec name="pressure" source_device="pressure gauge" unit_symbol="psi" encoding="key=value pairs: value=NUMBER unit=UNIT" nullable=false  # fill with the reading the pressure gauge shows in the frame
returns value=135 unit=psi
